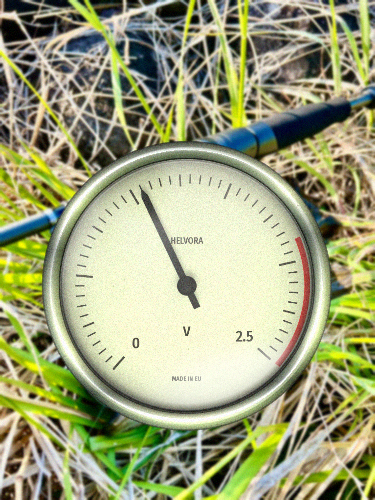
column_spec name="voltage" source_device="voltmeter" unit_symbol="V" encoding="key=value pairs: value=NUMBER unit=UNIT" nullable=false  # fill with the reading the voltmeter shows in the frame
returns value=1.05 unit=V
